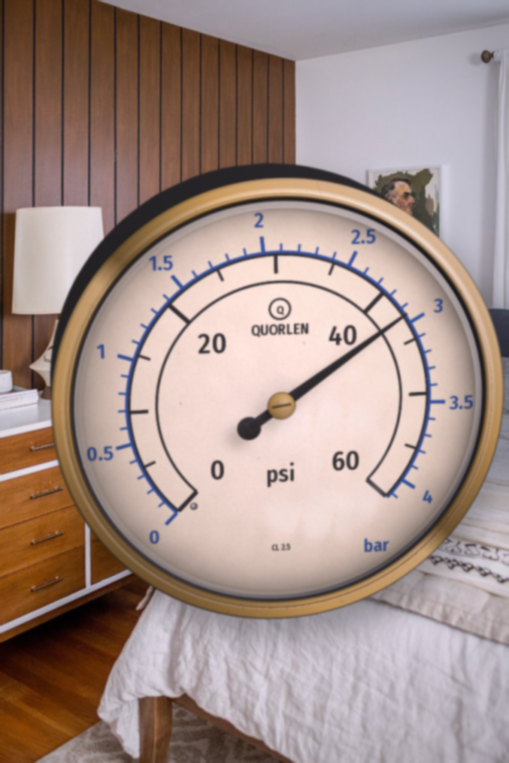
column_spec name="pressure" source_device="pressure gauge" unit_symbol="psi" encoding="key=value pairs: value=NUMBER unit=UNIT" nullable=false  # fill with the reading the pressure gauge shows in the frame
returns value=42.5 unit=psi
